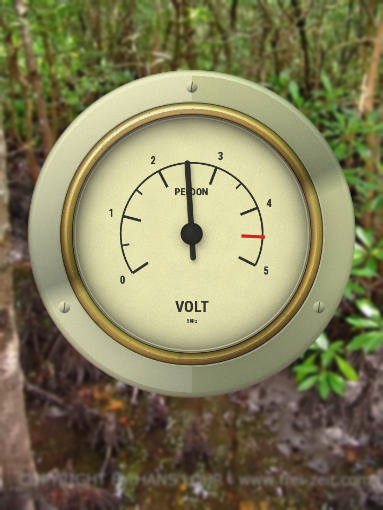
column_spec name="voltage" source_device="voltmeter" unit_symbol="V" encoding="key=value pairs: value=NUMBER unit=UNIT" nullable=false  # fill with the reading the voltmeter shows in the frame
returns value=2.5 unit=V
